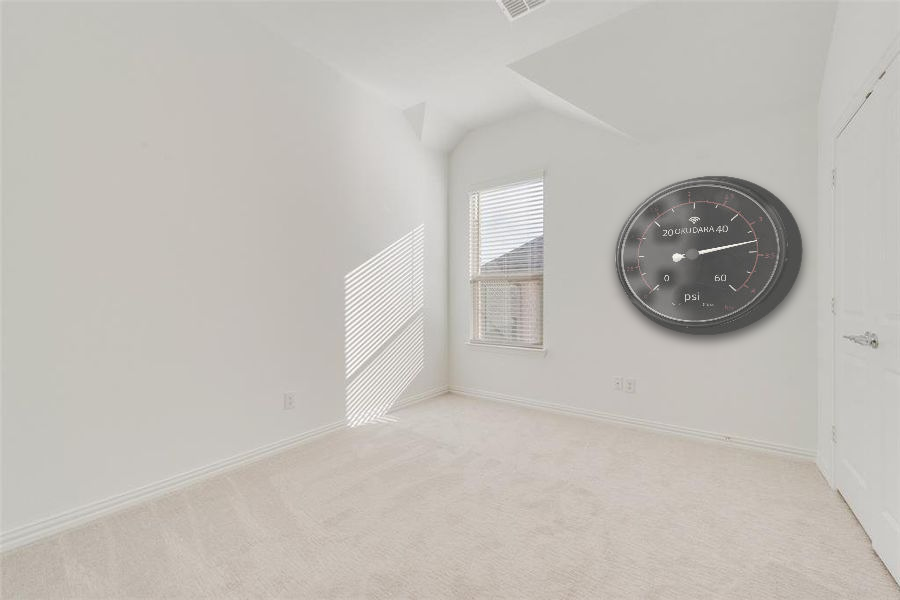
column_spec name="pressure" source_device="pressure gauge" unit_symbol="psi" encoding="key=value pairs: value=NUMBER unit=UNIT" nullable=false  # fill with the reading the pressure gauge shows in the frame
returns value=47.5 unit=psi
